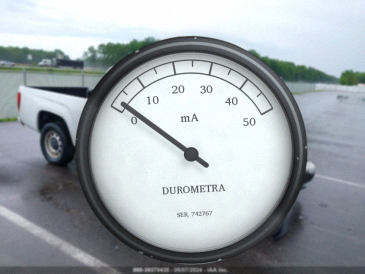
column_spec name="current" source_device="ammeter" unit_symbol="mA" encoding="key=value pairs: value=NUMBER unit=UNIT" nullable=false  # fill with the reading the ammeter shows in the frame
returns value=2.5 unit=mA
